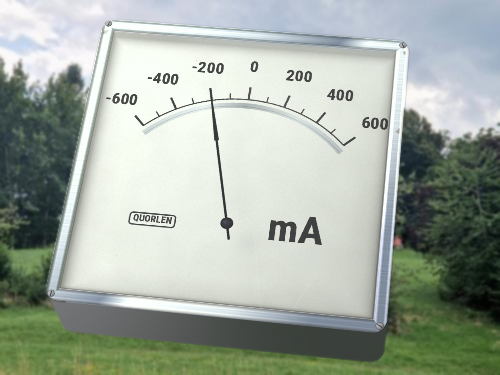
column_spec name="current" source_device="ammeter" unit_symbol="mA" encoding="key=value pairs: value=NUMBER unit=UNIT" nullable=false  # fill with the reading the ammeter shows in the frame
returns value=-200 unit=mA
